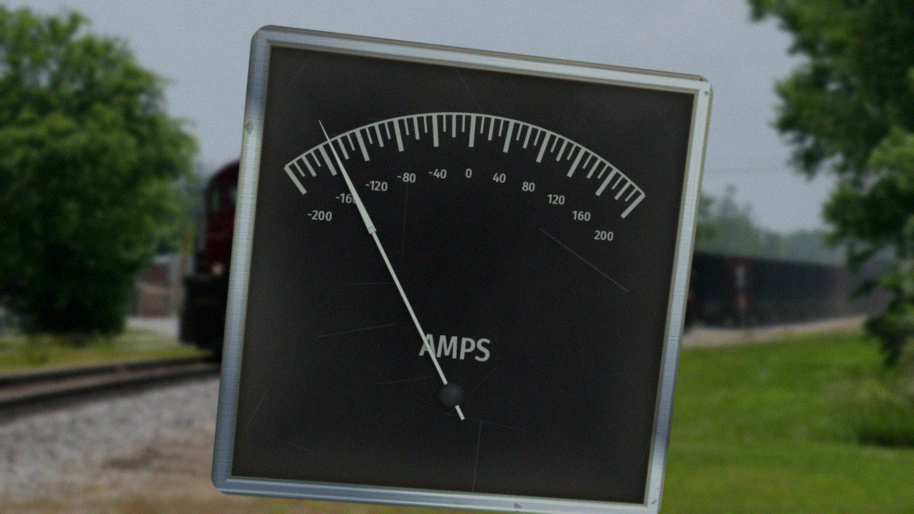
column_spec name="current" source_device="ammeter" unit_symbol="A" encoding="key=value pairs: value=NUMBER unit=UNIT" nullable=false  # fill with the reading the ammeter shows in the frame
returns value=-150 unit=A
